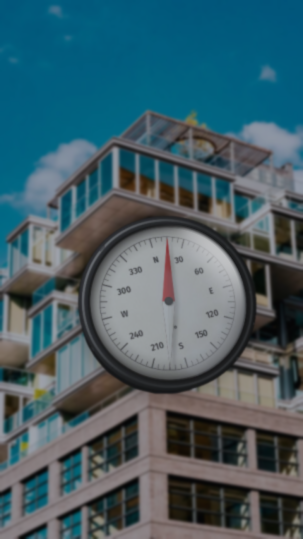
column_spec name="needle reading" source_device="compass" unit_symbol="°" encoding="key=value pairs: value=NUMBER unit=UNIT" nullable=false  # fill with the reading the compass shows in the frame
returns value=15 unit=°
